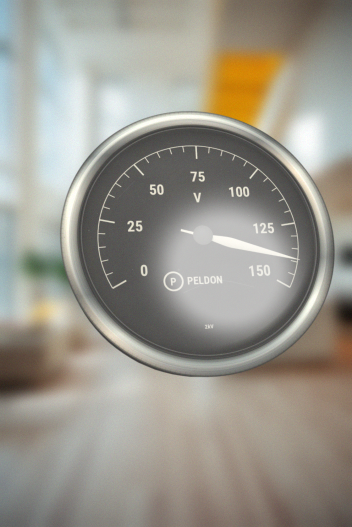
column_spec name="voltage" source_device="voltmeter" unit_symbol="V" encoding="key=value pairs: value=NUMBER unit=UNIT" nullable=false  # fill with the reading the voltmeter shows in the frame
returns value=140 unit=V
